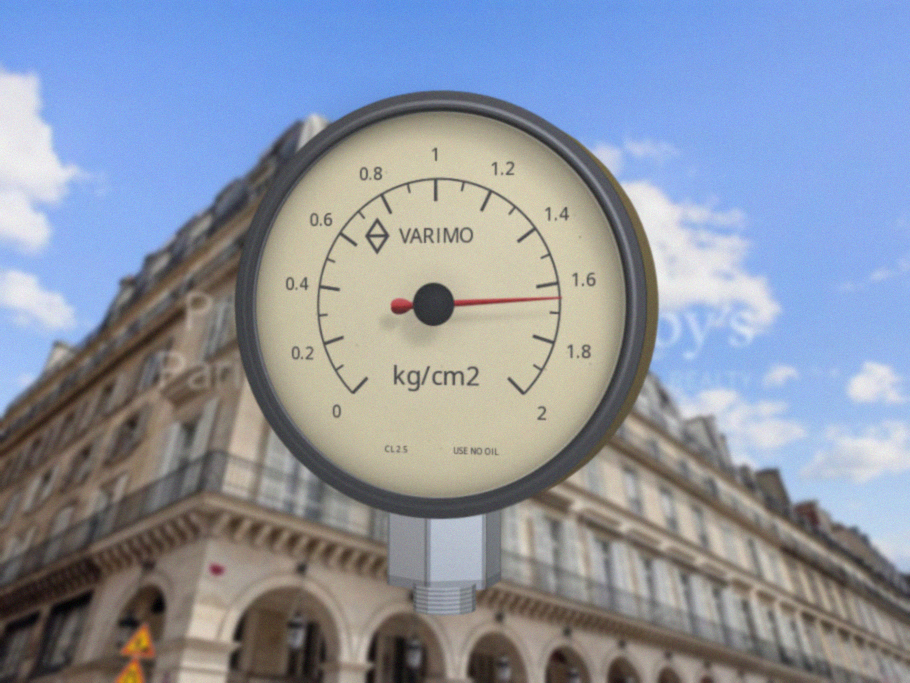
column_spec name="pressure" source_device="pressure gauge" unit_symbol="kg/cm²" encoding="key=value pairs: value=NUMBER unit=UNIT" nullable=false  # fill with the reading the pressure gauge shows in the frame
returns value=1.65 unit=kg/cm²
